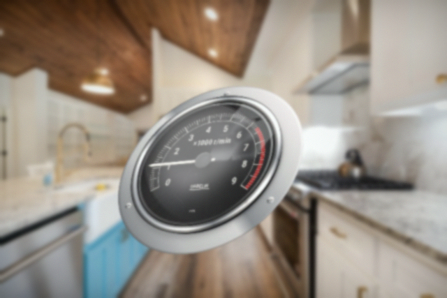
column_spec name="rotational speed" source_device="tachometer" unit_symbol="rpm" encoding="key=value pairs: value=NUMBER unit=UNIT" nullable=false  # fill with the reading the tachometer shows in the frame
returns value=1000 unit=rpm
